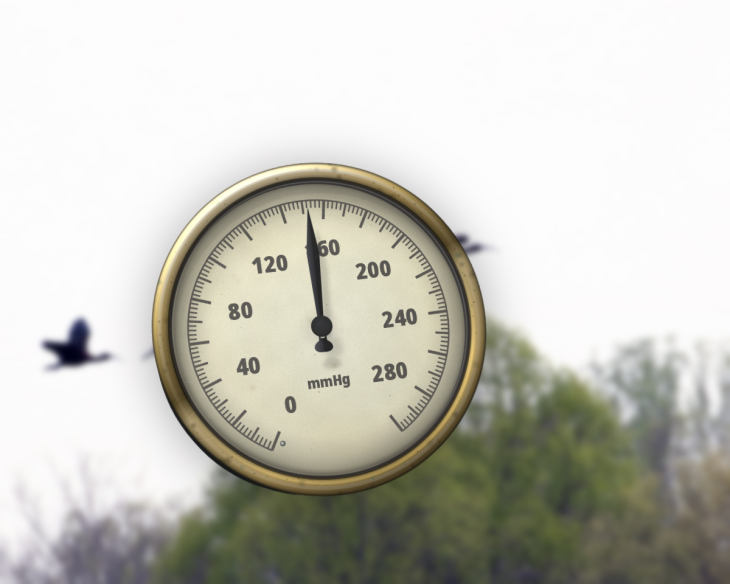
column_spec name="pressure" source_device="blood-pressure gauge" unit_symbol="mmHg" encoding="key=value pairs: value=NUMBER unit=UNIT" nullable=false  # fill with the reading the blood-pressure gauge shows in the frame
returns value=152 unit=mmHg
